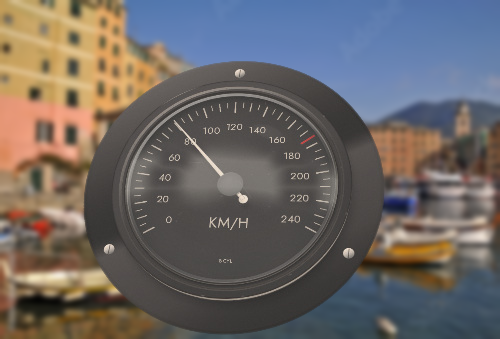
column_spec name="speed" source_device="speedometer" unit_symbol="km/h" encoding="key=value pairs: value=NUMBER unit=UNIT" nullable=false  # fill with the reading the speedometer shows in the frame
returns value=80 unit=km/h
